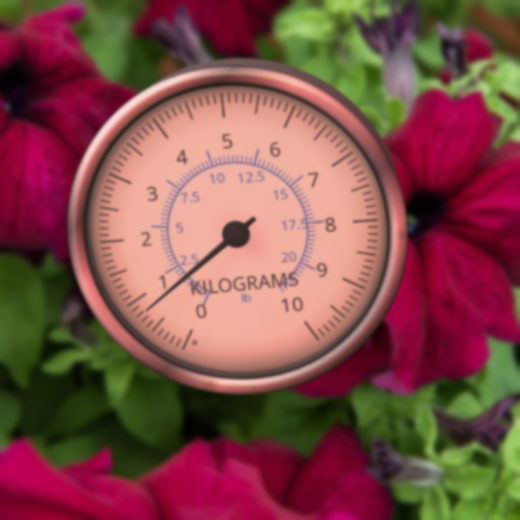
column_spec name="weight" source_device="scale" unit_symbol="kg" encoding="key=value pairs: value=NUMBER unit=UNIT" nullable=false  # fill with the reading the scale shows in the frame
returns value=0.8 unit=kg
